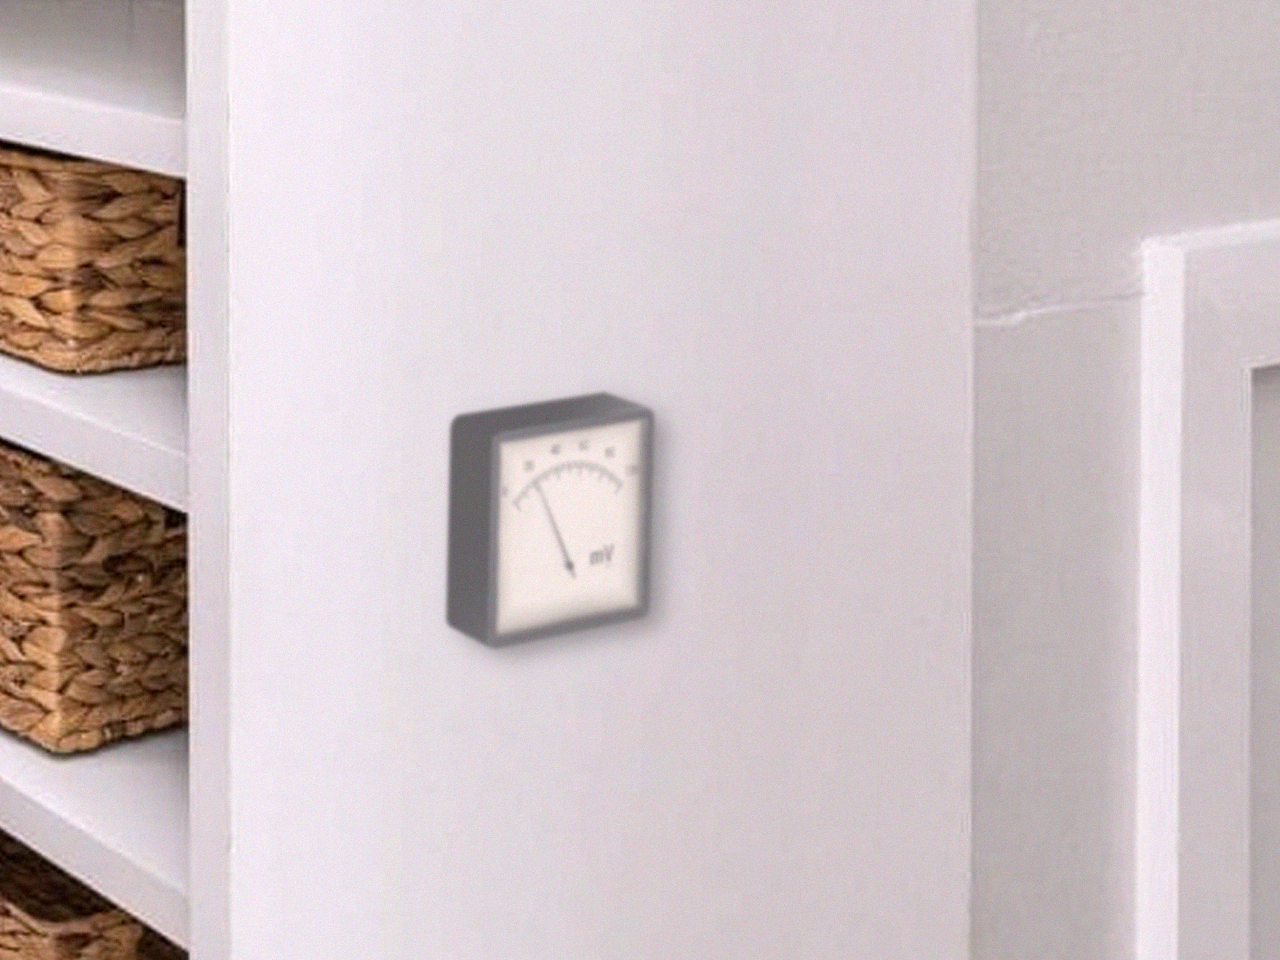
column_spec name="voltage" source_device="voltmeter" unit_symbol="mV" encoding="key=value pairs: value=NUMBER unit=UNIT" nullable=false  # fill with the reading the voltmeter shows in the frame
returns value=20 unit=mV
